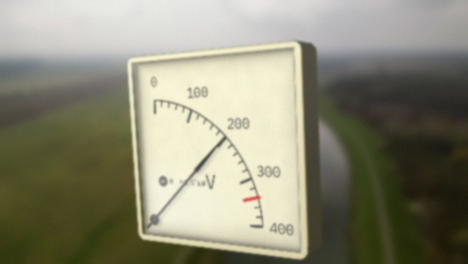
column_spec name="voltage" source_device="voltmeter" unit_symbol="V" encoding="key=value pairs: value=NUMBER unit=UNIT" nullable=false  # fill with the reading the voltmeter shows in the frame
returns value=200 unit=V
